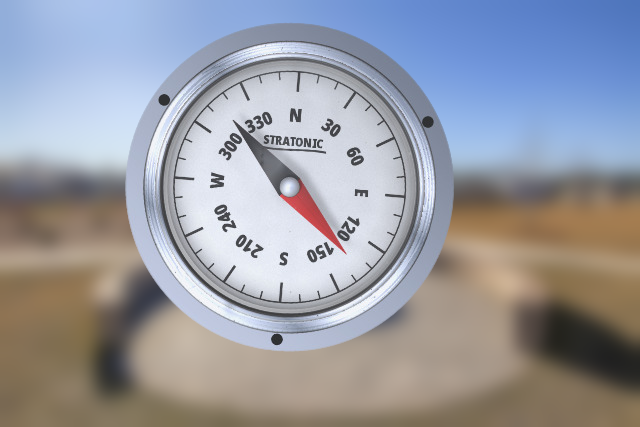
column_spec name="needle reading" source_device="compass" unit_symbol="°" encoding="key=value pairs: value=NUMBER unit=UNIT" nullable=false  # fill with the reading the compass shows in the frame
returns value=135 unit=°
